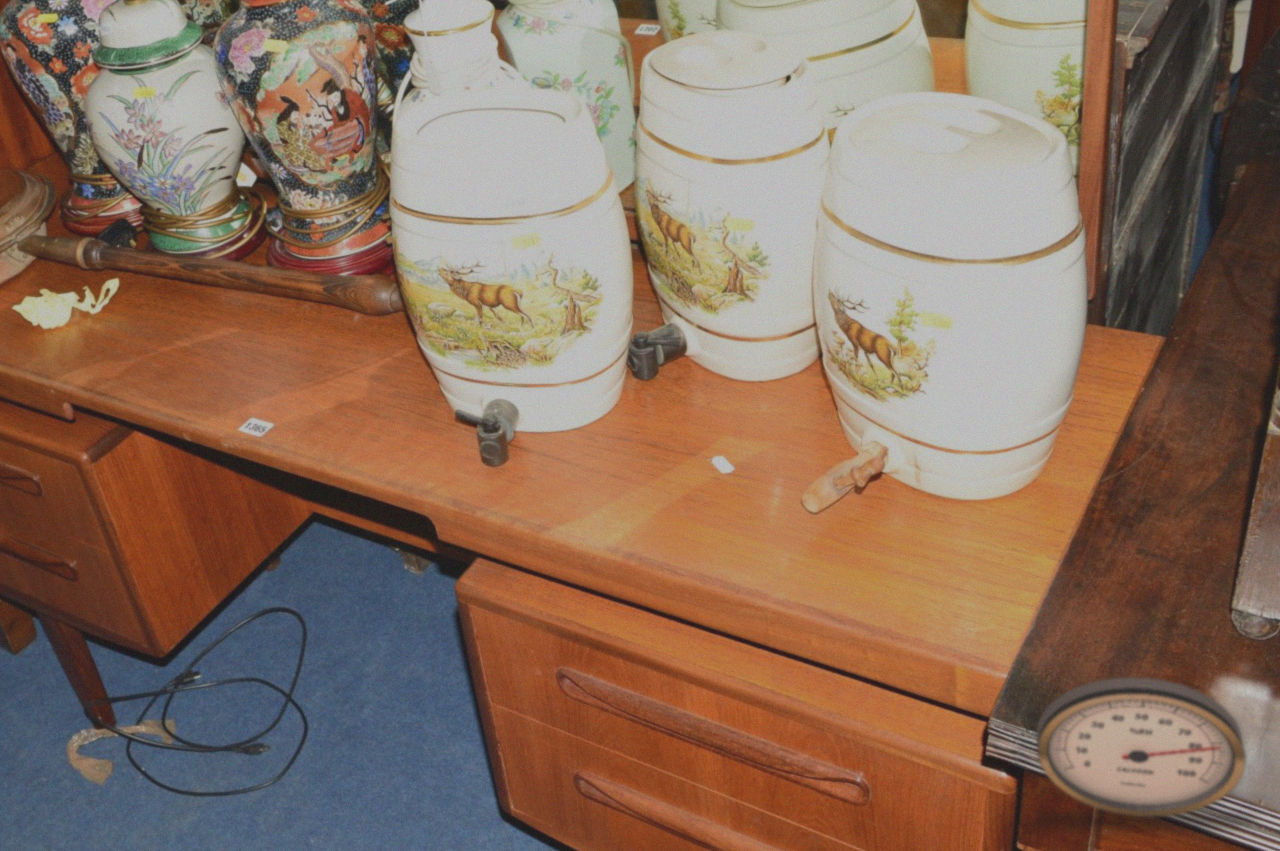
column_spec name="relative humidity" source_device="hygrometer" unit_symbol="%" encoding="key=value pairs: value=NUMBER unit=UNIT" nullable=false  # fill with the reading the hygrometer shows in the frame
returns value=80 unit=%
